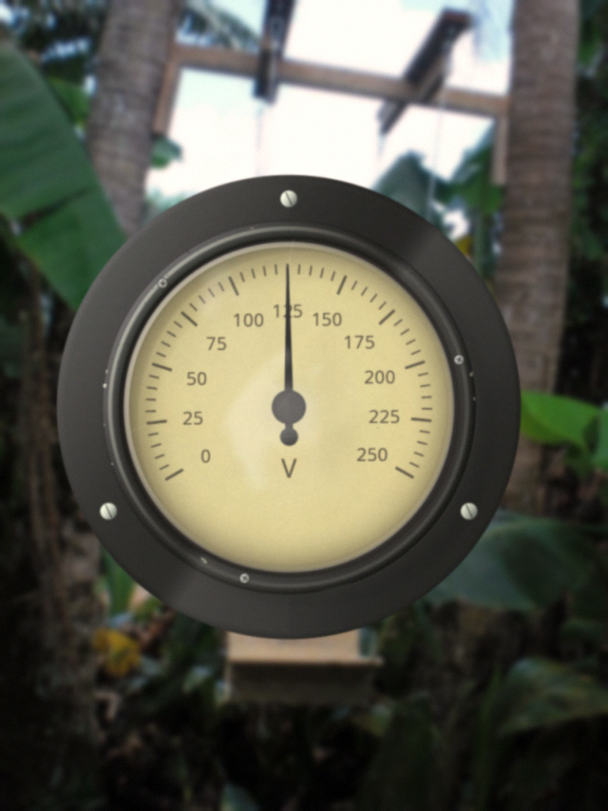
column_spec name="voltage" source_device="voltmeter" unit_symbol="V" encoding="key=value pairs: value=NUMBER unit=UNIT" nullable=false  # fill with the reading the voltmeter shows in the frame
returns value=125 unit=V
